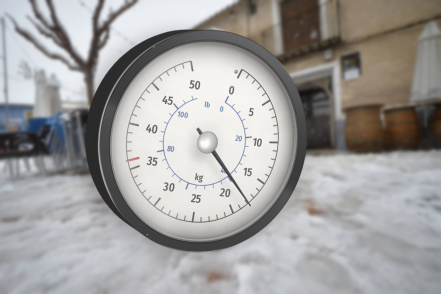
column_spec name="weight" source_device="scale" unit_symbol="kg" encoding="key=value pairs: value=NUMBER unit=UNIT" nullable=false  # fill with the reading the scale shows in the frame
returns value=18 unit=kg
